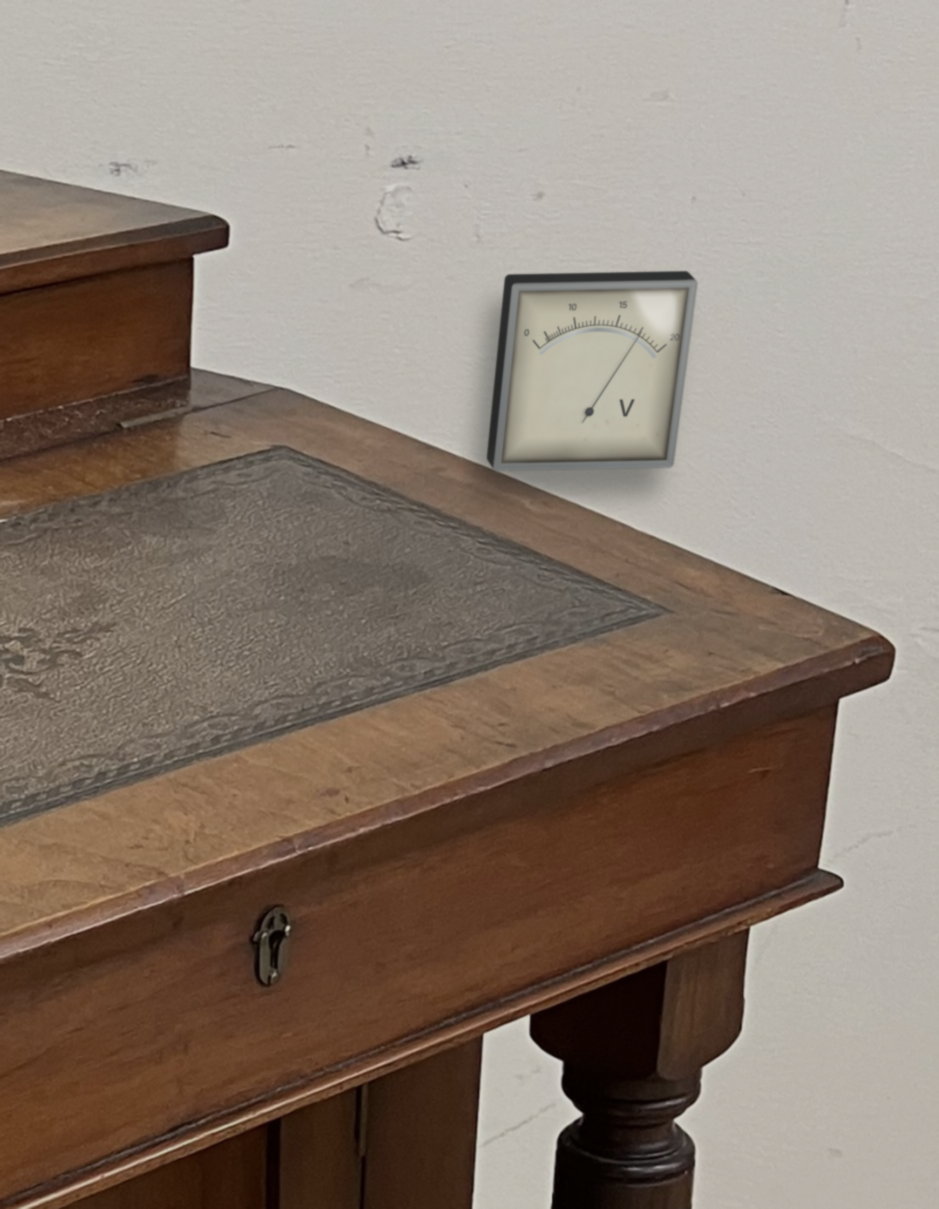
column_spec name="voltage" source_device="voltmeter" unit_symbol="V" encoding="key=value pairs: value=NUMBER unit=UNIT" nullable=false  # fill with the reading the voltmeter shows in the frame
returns value=17.5 unit=V
